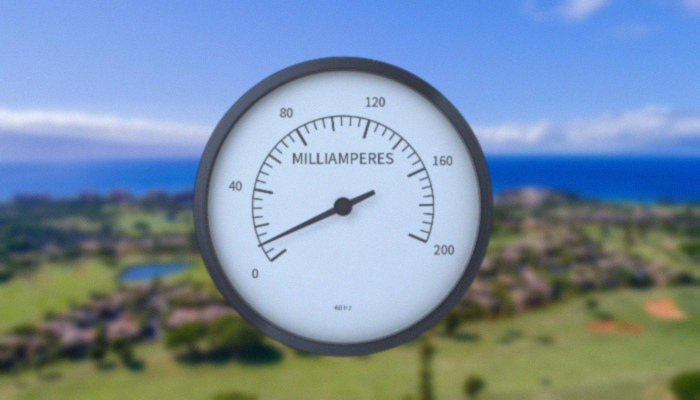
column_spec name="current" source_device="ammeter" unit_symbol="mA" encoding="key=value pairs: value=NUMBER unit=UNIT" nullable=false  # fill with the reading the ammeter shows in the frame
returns value=10 unit=mA
